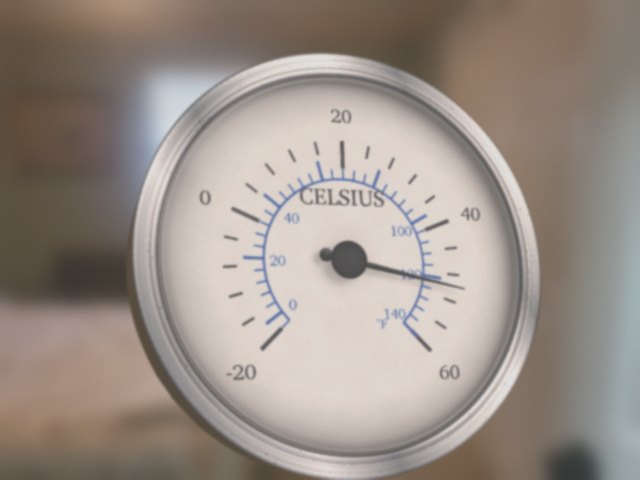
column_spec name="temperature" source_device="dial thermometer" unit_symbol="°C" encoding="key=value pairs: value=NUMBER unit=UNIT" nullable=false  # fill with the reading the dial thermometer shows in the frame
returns value=50 unit=°C
